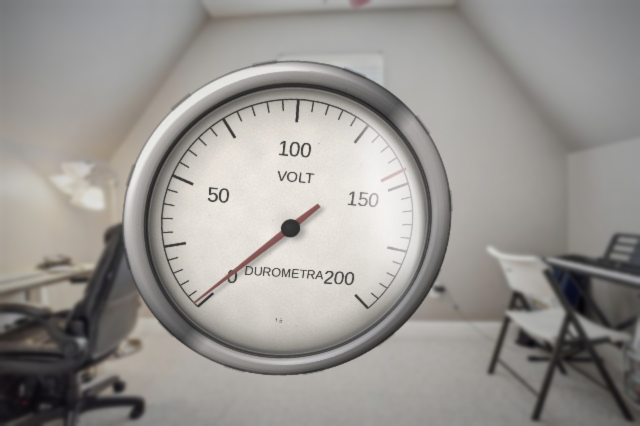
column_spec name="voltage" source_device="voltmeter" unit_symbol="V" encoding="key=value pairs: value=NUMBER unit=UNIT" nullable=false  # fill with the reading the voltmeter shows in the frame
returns value=2.5 unit=V
